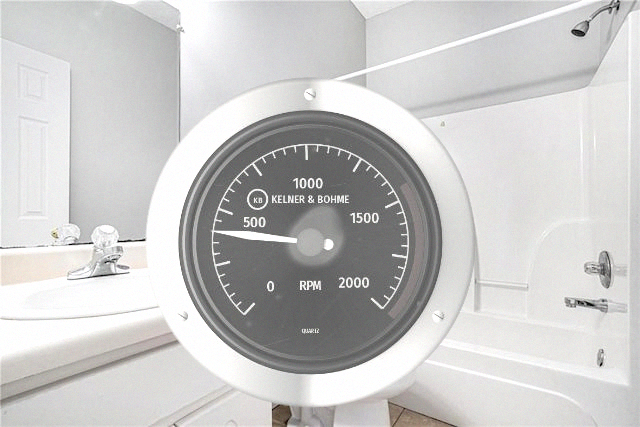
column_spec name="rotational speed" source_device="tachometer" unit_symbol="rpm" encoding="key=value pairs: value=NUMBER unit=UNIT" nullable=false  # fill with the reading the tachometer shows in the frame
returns value=400 unit=rpm
